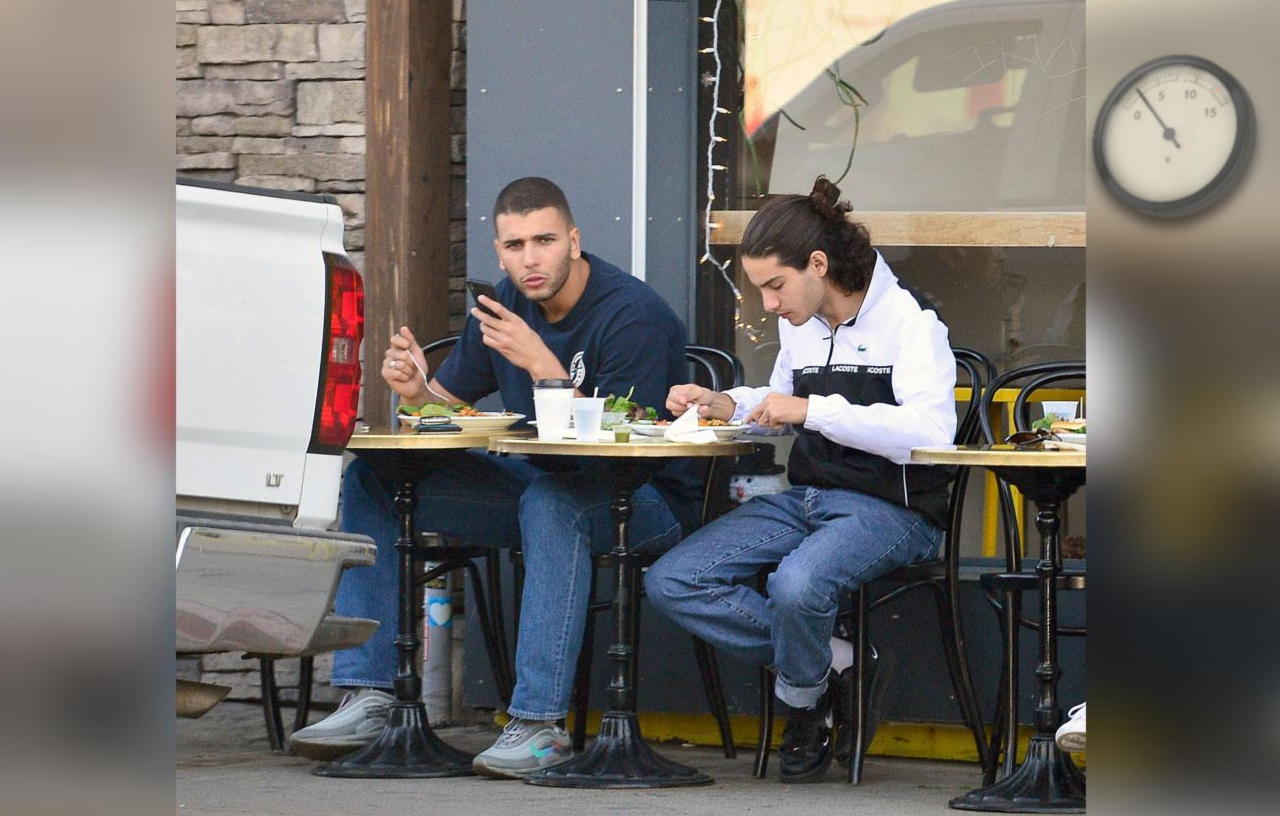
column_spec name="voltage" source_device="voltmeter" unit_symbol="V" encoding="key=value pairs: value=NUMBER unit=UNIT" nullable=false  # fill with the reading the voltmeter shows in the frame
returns value=2.5 unit=V
